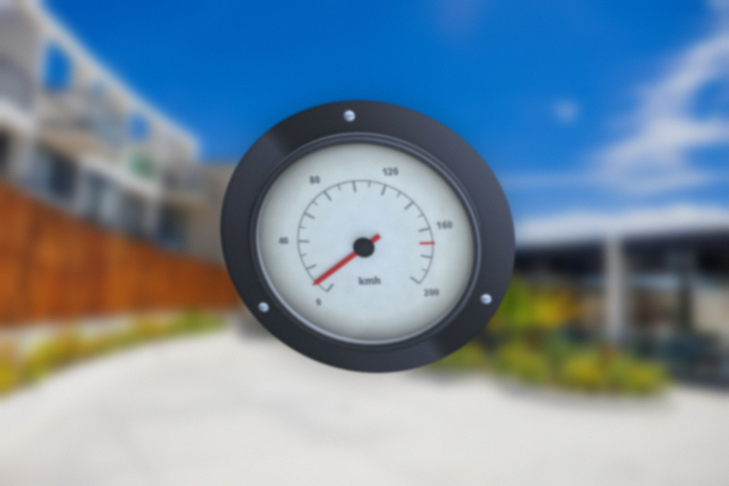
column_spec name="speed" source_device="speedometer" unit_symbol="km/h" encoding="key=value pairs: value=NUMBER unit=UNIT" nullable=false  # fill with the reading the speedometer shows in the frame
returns value=10 unit=km/h
